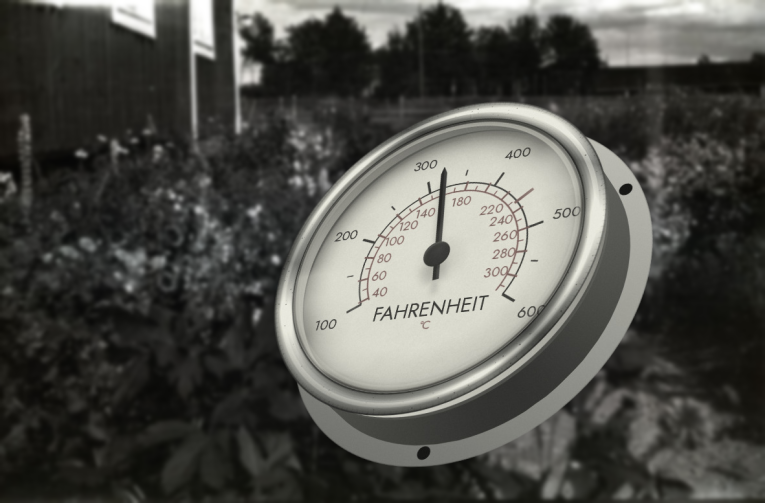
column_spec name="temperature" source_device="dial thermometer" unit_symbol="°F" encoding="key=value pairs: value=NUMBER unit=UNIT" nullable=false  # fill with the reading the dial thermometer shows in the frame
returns value=325 unit=°F
